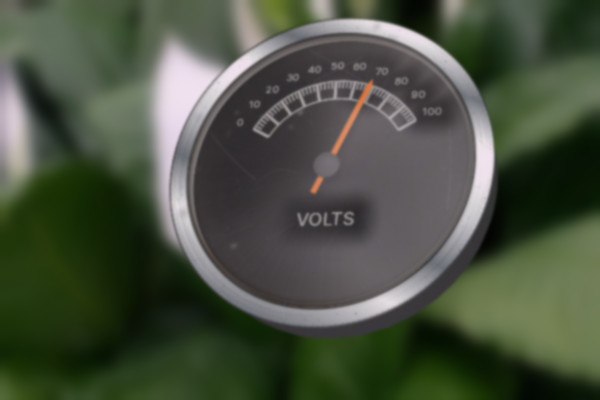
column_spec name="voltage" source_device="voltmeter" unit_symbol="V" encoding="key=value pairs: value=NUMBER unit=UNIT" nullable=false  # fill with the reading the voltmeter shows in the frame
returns value=70 unit=V
